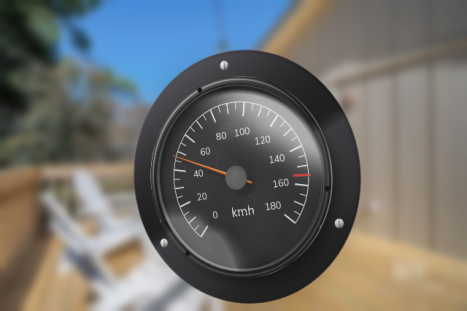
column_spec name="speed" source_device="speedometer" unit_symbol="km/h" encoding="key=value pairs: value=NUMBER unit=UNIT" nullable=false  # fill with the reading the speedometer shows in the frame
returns value=47.5 unit=km/h
